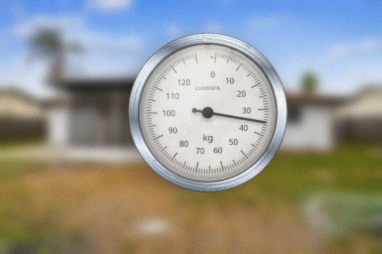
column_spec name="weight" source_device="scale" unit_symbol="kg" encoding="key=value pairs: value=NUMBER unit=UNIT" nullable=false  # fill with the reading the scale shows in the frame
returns value=35 unit=kg
